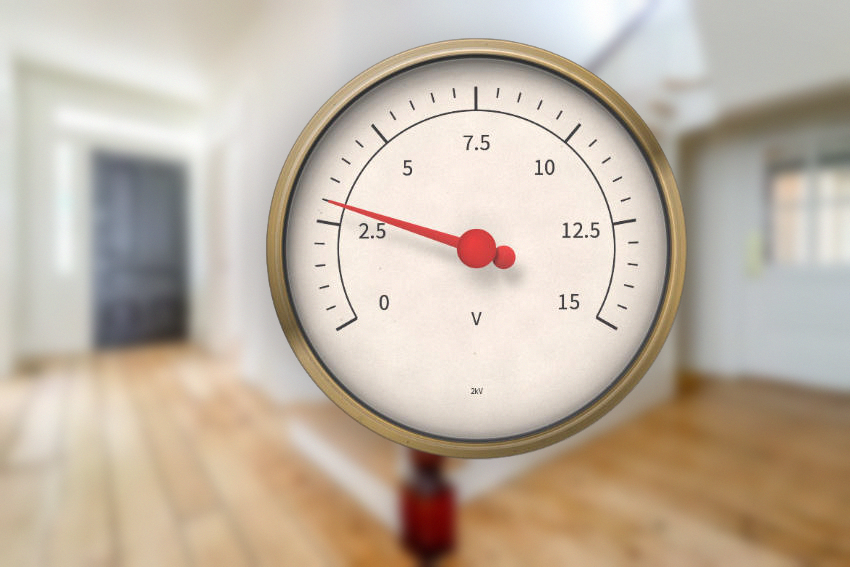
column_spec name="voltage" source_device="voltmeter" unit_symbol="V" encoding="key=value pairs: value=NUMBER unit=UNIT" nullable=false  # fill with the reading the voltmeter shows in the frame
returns value=3 unit=V
